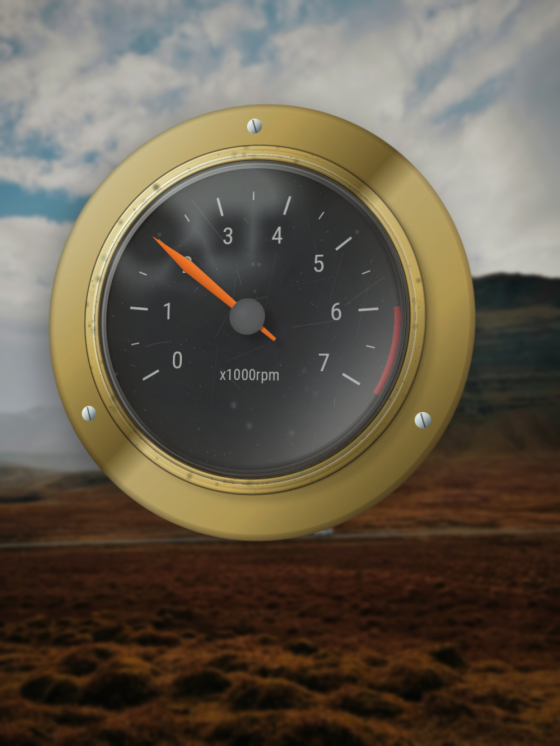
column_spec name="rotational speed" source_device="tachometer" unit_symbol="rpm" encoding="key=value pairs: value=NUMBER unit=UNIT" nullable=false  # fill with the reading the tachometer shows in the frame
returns value=2000 unit=rpm
